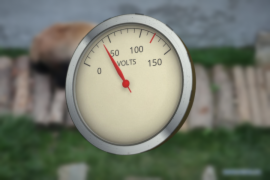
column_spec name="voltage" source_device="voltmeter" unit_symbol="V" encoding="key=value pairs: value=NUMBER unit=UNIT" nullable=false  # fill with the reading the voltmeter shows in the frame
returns value=40 unit=V
